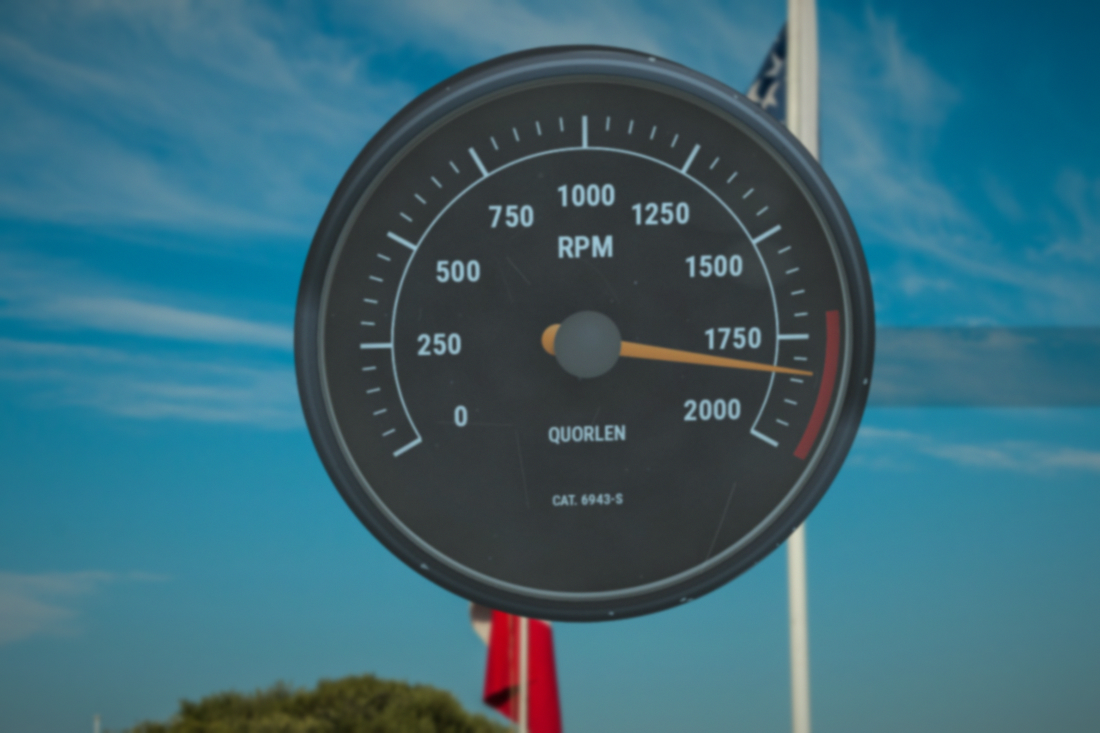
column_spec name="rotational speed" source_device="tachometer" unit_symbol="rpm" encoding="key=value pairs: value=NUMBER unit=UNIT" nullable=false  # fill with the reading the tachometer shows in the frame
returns value=1825 unit=rpm
